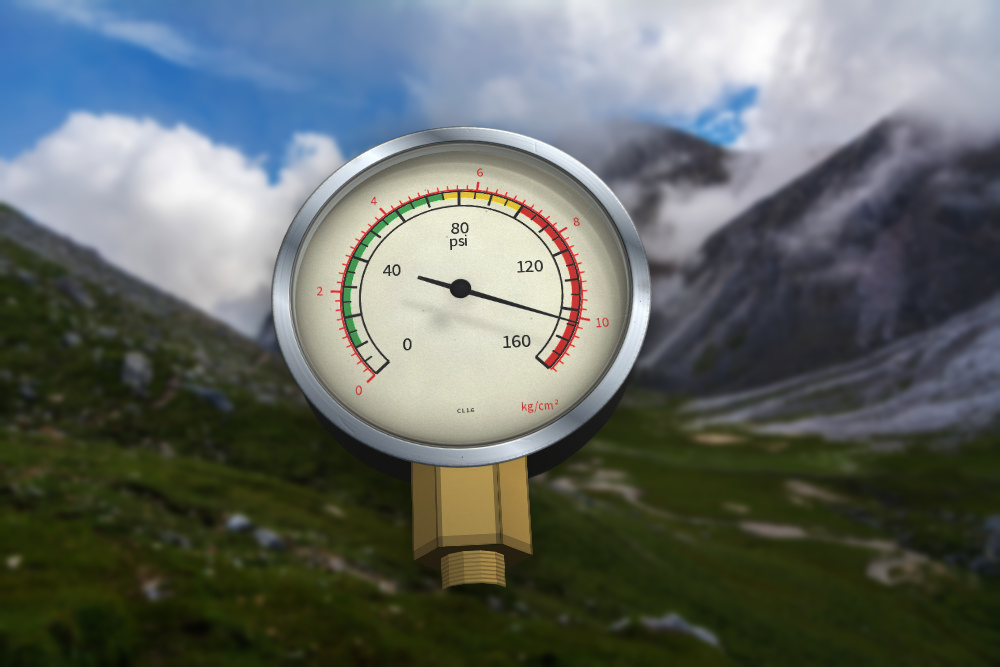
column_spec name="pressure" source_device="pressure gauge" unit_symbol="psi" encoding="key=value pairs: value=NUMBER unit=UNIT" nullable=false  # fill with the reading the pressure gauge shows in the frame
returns value=145 unit=psi
